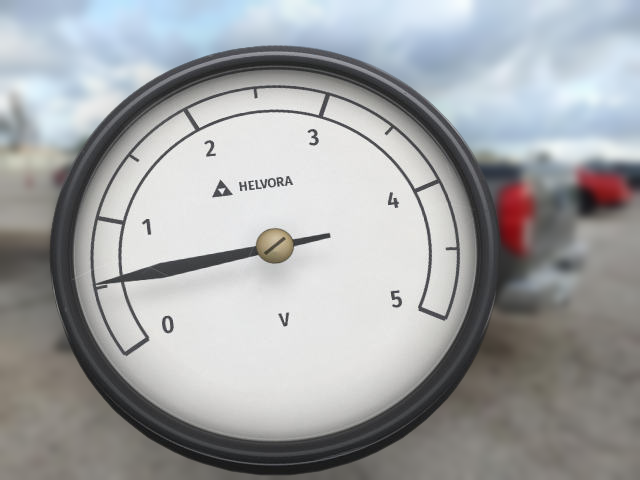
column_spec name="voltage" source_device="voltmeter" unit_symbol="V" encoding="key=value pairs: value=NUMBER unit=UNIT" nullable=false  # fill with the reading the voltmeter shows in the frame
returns value=0.5 unit=V
